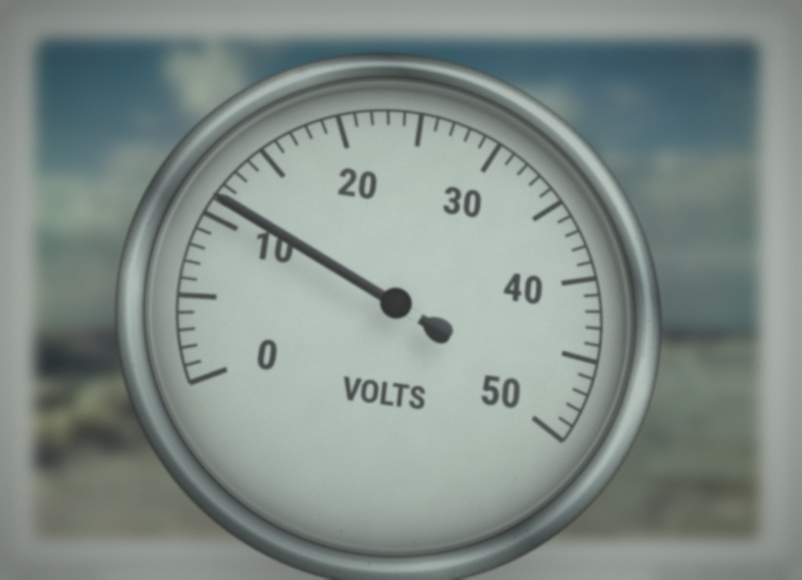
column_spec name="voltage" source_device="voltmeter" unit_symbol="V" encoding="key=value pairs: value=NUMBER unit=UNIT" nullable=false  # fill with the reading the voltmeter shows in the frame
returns value=11 unit=V
